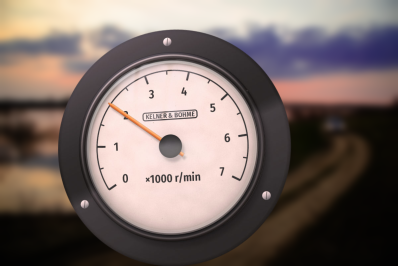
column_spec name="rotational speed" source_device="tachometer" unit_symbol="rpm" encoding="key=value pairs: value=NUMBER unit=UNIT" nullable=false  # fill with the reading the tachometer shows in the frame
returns value=2000 unit=rpm
